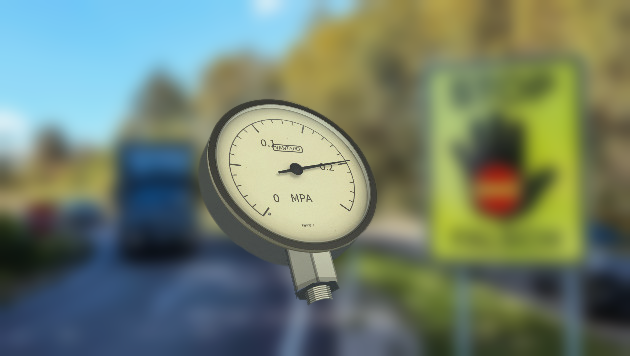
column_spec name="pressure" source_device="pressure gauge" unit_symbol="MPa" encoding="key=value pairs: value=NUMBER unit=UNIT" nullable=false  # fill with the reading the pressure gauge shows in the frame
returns value=0.2 unit=MPa
